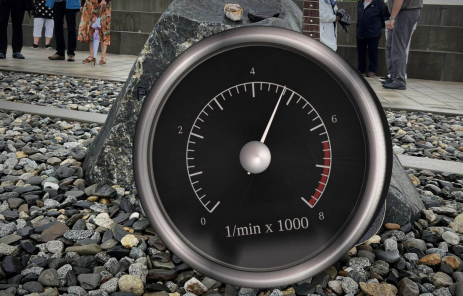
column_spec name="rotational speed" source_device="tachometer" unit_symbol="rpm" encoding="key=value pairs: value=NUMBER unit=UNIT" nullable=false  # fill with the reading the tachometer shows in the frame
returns value=4800 unit=rpm
